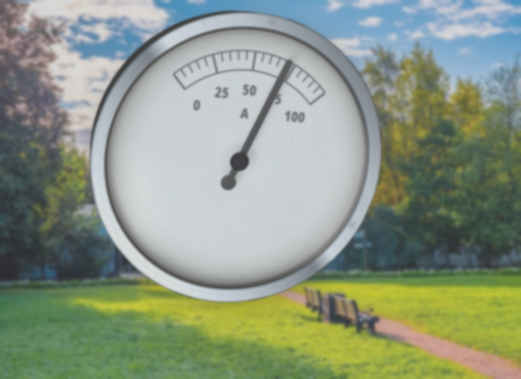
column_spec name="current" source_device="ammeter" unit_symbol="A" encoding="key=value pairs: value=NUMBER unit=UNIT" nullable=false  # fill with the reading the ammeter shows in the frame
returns value=70 unit=A
